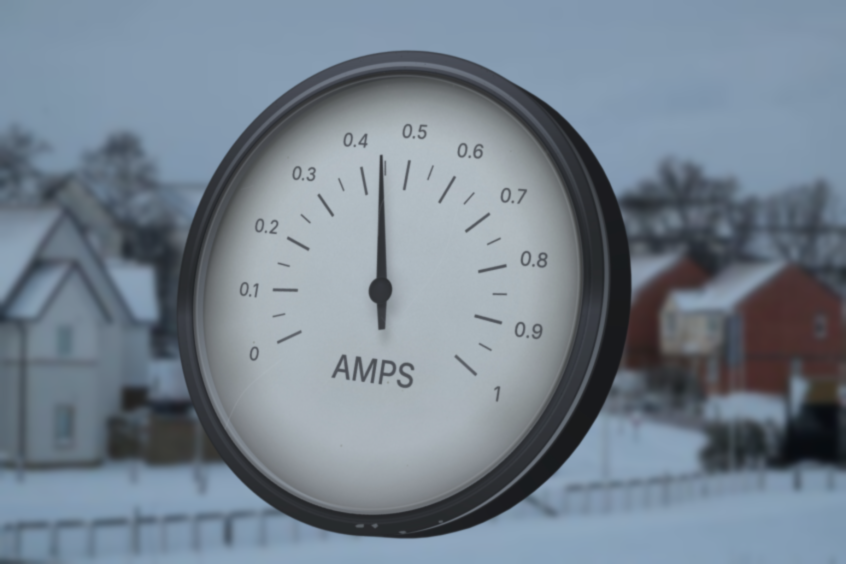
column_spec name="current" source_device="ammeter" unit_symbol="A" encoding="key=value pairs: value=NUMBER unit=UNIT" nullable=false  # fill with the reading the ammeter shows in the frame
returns value=0.45 unit=A
